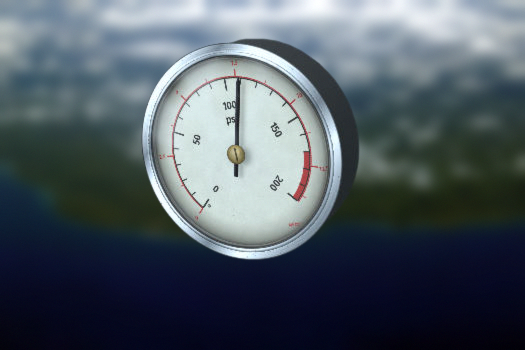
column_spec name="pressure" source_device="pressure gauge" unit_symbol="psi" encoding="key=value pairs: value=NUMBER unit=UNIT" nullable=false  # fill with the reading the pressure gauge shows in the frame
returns value=110 unit=psi
